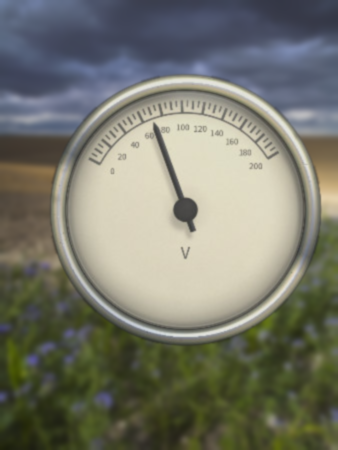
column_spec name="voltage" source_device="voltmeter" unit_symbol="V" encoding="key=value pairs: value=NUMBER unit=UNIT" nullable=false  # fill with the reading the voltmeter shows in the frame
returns value=70 unit=V
